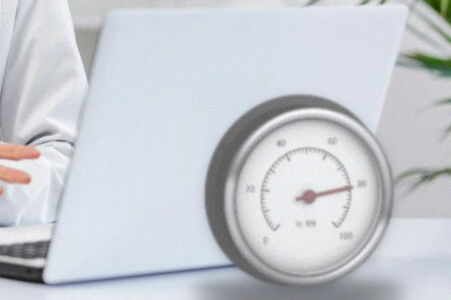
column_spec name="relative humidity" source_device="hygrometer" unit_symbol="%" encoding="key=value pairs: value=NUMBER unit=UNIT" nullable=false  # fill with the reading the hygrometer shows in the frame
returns value=80 unit=%
